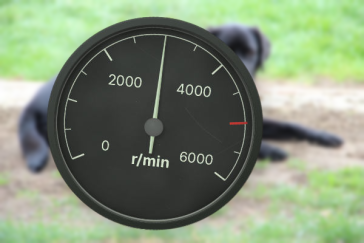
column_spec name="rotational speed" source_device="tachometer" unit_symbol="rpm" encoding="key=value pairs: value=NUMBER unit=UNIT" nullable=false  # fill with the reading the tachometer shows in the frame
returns value=3000 unit=rpm
